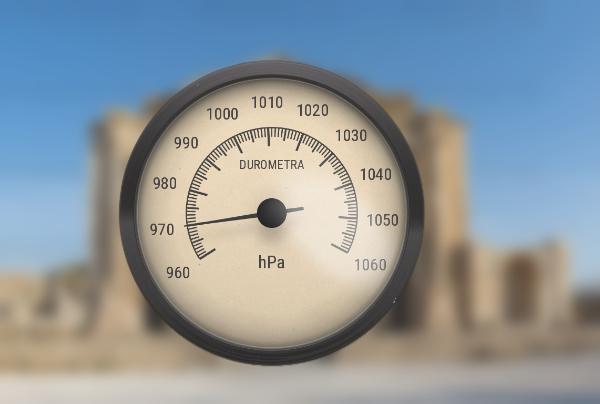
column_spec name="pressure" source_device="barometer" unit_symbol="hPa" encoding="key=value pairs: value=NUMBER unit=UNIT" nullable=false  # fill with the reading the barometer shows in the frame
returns value=970 unit=hPa
